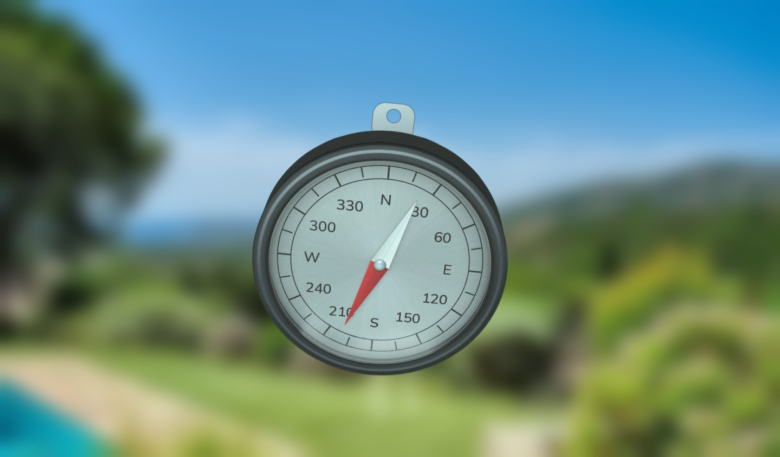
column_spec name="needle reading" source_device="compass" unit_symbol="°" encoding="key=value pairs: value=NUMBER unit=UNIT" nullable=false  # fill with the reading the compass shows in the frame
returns value=202.5 unit=°
